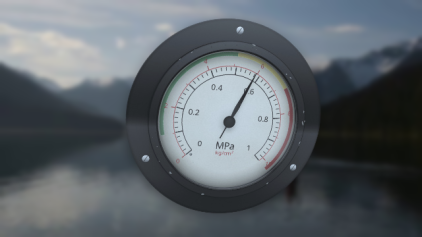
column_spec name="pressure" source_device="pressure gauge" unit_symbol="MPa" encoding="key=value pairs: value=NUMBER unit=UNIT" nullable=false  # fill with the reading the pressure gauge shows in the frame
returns value=0.58 unit=MPa
